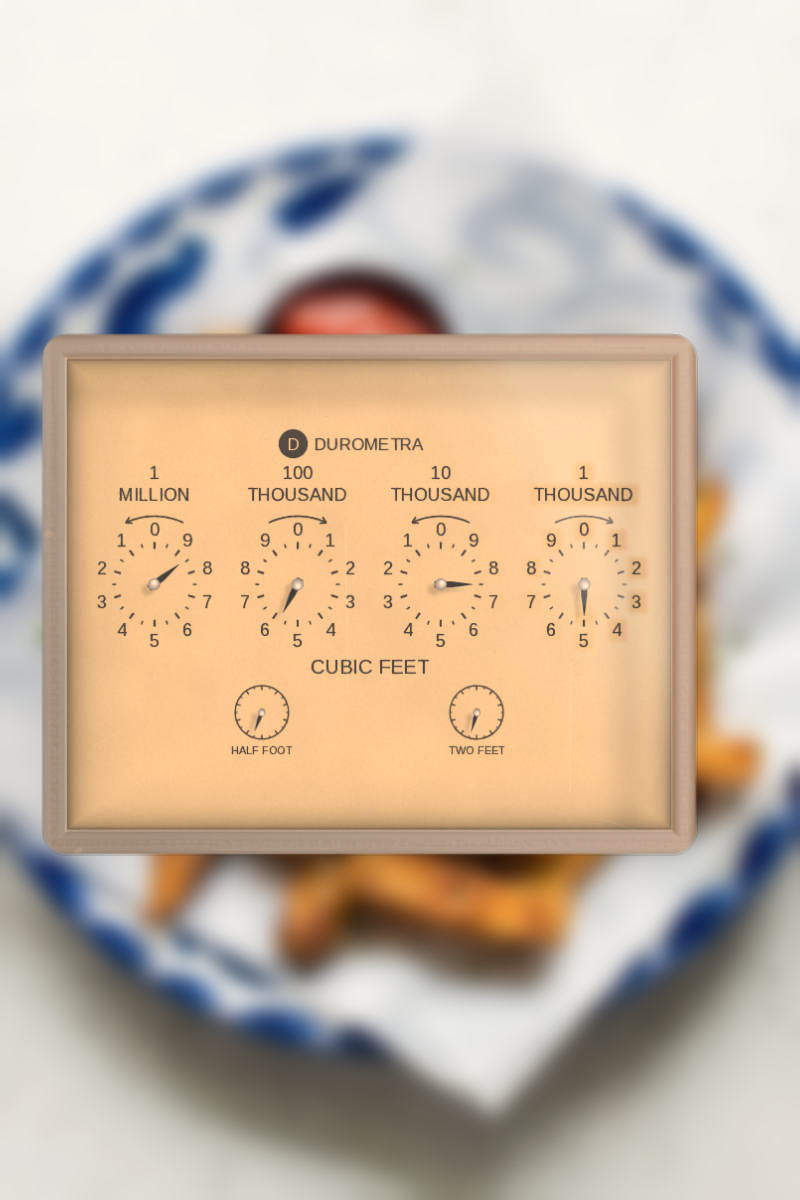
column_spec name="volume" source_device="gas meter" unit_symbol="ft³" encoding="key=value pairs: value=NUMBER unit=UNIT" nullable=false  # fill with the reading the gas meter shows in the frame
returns value=857500 unit=ft³
